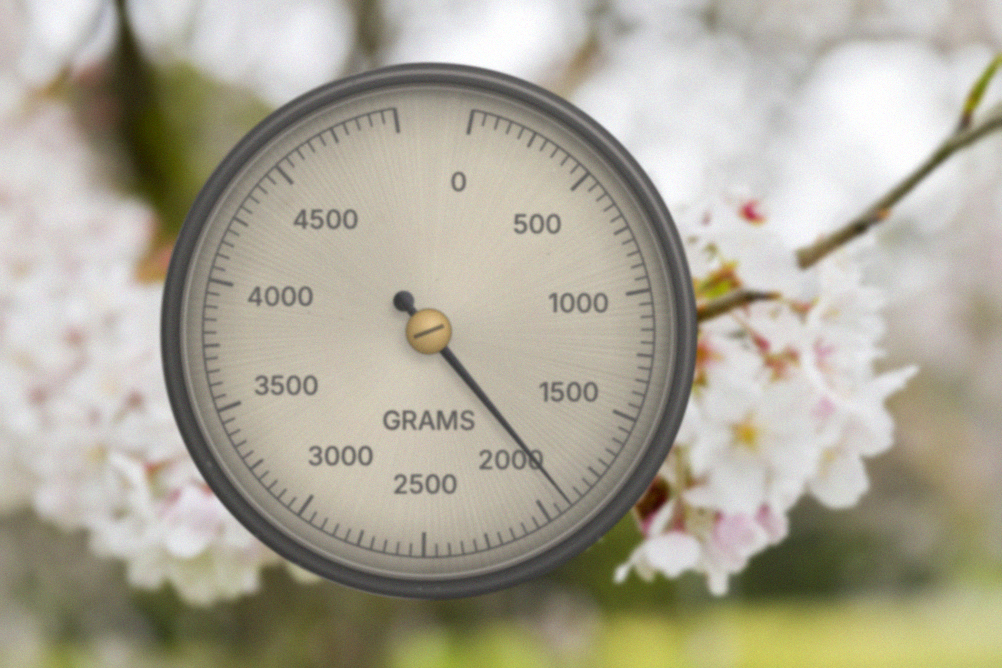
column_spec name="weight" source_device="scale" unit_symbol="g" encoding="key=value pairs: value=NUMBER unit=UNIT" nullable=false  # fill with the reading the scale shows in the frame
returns value=1900 unit=g
